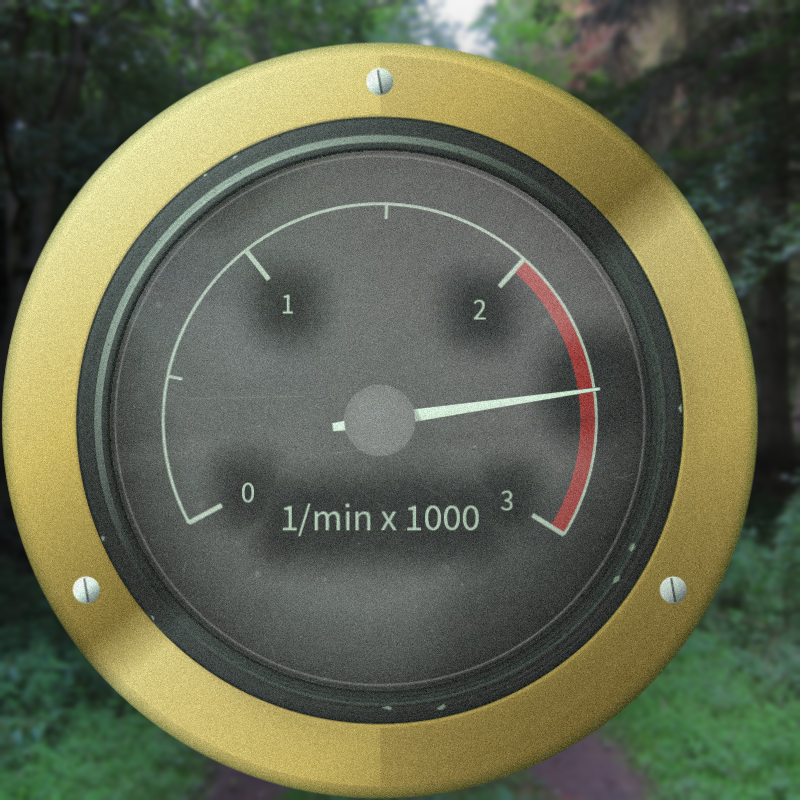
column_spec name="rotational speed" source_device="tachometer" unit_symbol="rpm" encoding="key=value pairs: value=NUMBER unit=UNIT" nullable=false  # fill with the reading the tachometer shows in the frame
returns value=2500 unit=rpm
